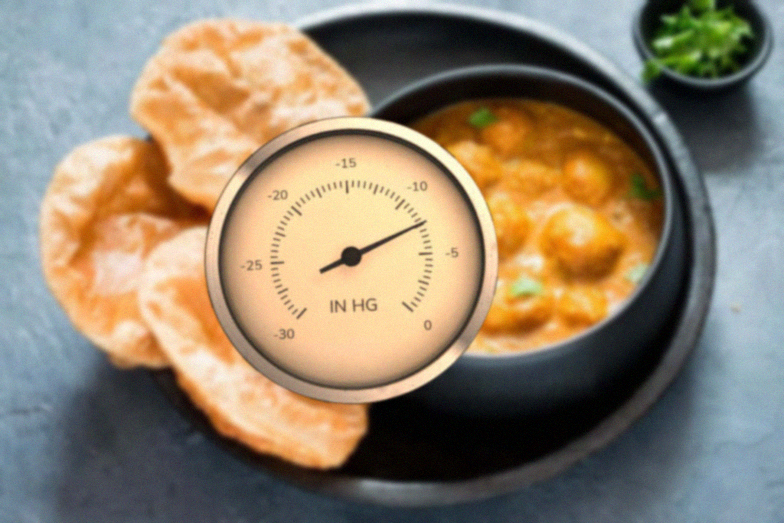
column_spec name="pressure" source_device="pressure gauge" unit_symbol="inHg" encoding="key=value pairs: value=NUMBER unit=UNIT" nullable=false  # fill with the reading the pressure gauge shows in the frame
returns value=-7.5 unit=inHg
